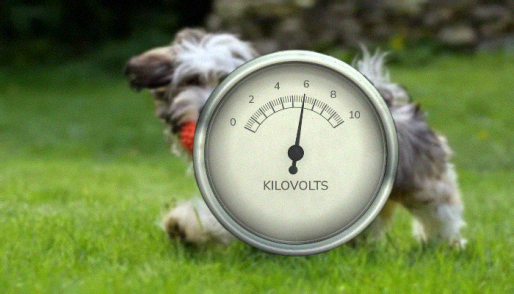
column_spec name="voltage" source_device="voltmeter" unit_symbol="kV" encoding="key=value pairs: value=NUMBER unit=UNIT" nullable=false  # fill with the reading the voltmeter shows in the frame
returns value=6 unit=kV
